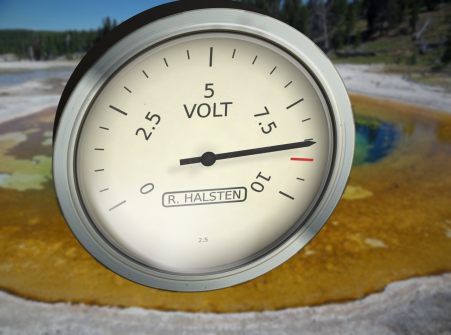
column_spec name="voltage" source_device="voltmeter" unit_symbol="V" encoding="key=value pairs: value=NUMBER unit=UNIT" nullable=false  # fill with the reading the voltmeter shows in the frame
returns value=8.5 unit=V
